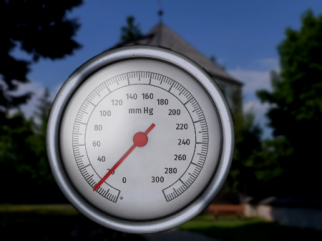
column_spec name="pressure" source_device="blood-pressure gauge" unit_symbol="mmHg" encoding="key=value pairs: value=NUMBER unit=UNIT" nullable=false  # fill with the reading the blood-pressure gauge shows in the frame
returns value=20 unit=mmHg
